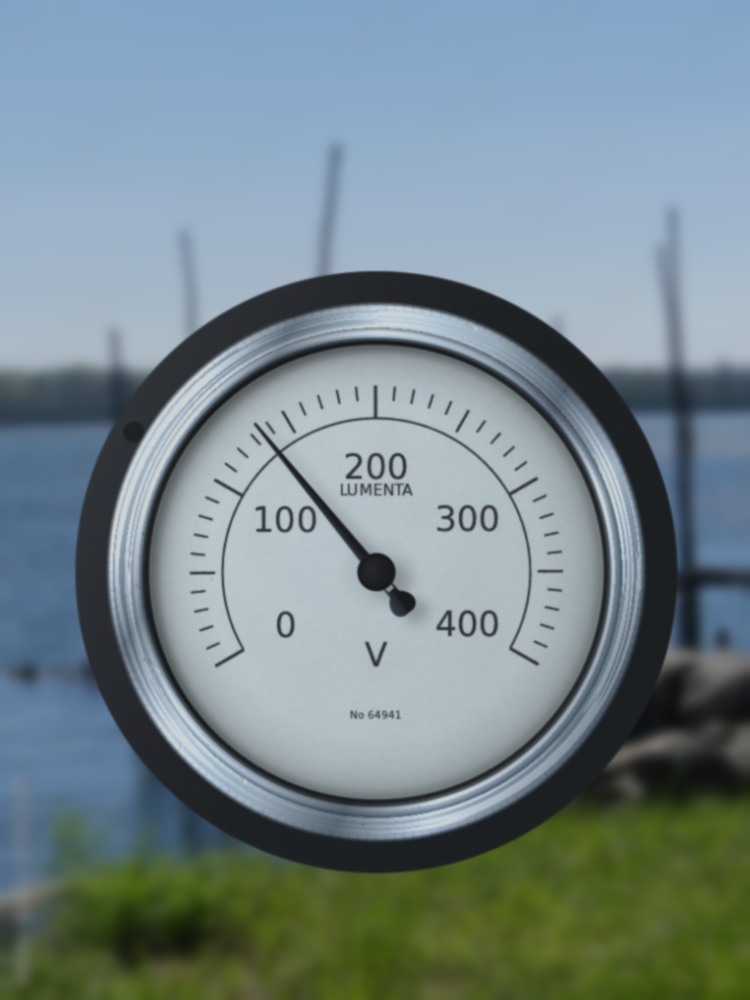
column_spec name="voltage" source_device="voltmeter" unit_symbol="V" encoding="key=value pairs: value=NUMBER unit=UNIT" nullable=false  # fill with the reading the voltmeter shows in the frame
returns value=135 unit=V
